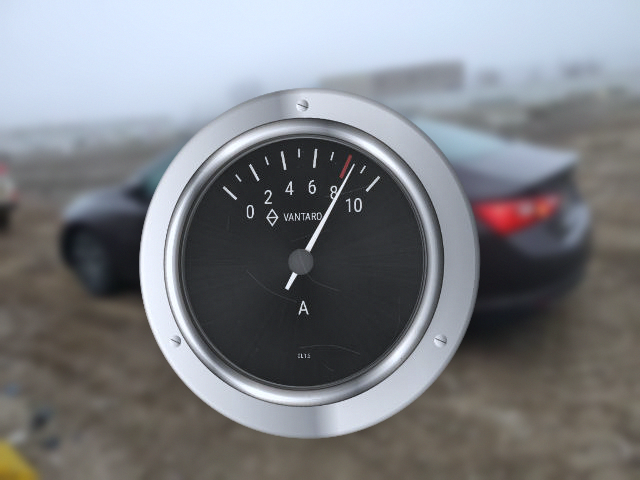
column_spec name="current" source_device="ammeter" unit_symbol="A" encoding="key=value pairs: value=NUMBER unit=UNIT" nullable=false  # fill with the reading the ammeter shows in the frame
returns value=8.5 unit=A
